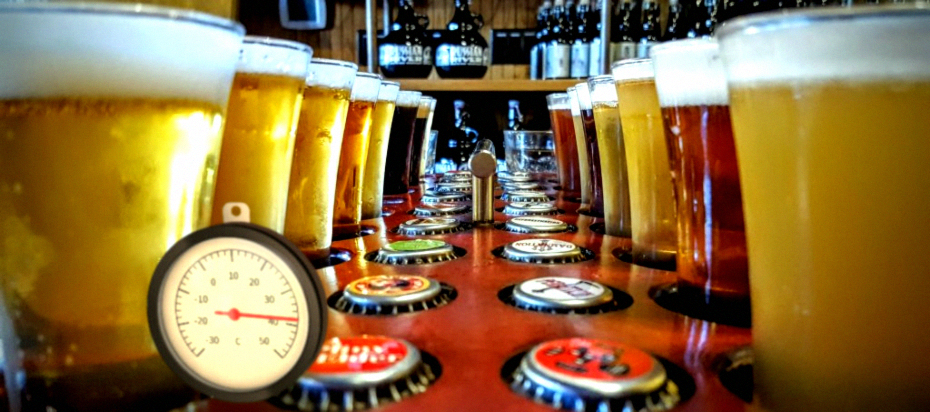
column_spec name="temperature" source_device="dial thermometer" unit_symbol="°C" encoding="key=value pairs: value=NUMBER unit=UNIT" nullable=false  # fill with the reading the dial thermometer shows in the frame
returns value=38 unit=°C
